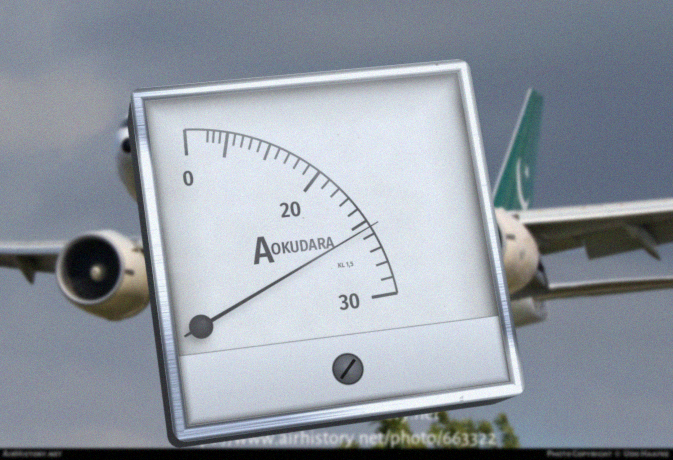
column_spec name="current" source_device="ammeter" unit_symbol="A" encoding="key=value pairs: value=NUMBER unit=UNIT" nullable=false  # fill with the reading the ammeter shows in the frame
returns value=25.5 unit=A
